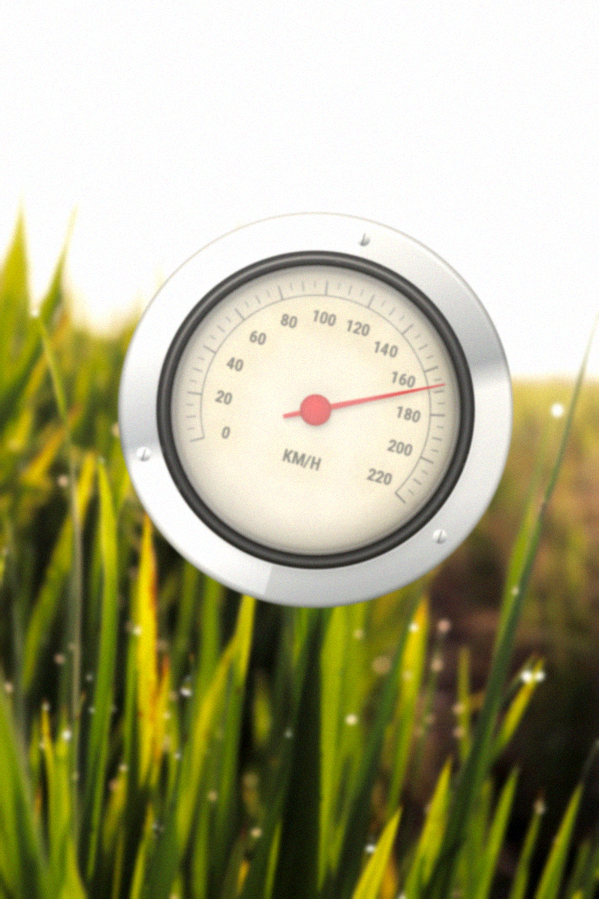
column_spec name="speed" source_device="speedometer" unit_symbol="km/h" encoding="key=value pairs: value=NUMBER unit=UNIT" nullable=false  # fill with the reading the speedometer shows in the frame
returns value=167.5 unit=km/h
